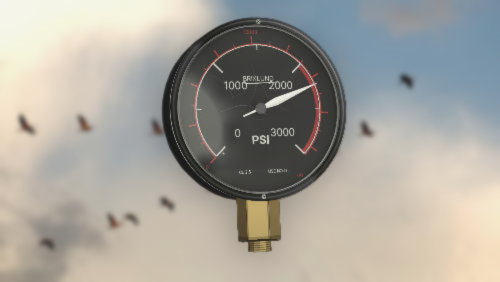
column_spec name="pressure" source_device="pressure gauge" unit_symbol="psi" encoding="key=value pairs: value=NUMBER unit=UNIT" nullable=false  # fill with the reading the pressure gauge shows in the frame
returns value=2250 unit=psi
